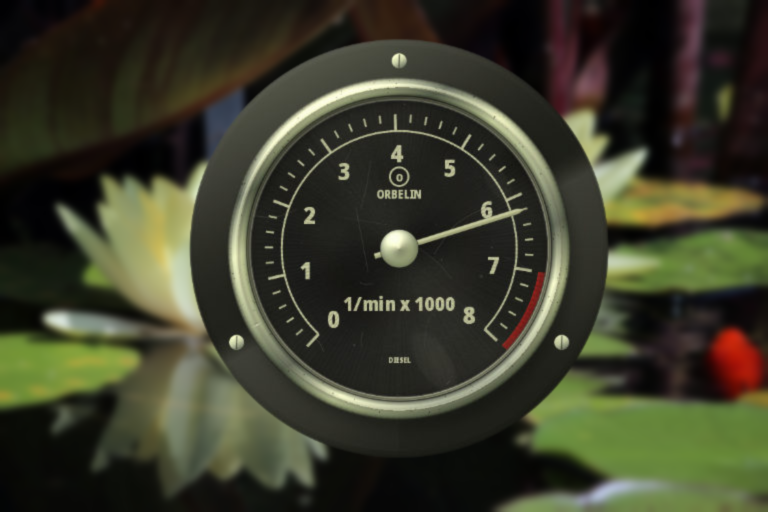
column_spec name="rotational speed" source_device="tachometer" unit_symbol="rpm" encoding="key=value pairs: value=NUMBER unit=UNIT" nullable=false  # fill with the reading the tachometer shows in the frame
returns value=6200 unit=rpm
